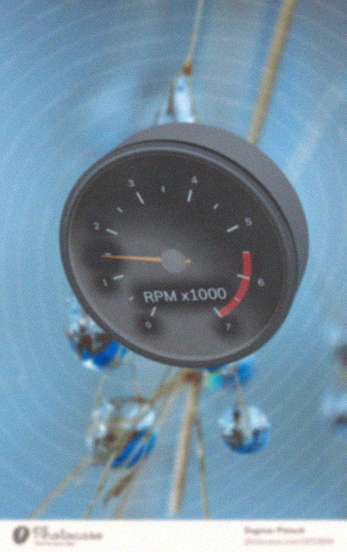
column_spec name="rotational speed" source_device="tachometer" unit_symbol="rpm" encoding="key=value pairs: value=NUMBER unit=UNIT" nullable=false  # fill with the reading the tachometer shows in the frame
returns value=1500 unit=rpm
